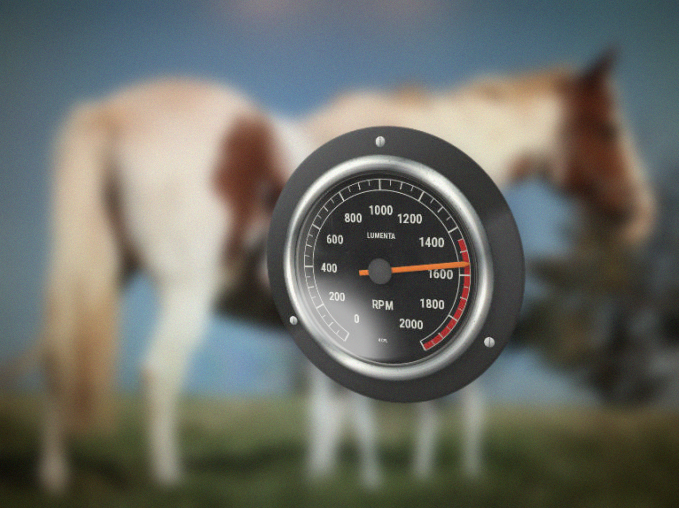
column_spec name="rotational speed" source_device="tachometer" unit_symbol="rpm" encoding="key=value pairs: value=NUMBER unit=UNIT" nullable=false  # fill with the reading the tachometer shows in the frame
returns value=1550 unit=rpm
